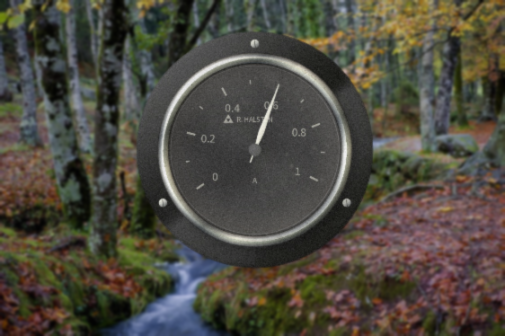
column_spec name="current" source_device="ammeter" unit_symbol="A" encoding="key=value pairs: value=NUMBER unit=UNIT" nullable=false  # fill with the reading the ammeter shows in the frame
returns value=0.6 unit=A
